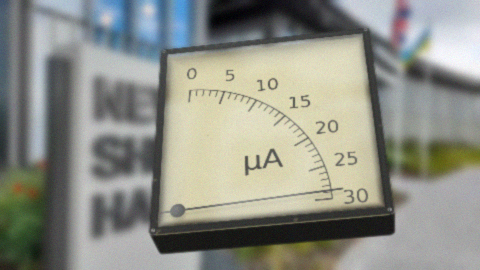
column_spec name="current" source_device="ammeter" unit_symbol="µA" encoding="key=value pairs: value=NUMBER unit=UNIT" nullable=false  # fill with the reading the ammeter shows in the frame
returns value=29 unit=µA
